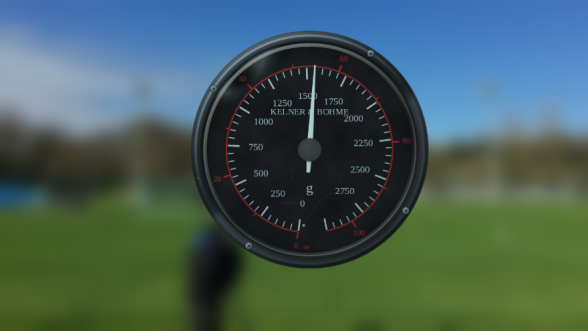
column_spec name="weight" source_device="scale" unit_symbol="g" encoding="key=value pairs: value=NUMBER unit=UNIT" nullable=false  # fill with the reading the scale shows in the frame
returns value=1550 unit=g
